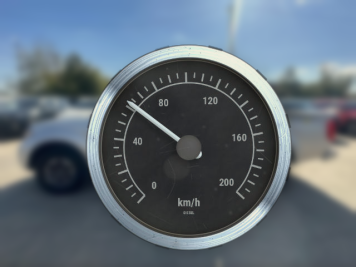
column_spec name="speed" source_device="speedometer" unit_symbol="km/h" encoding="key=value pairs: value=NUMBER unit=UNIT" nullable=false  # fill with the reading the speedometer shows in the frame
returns value=62.5 unit=km/h
